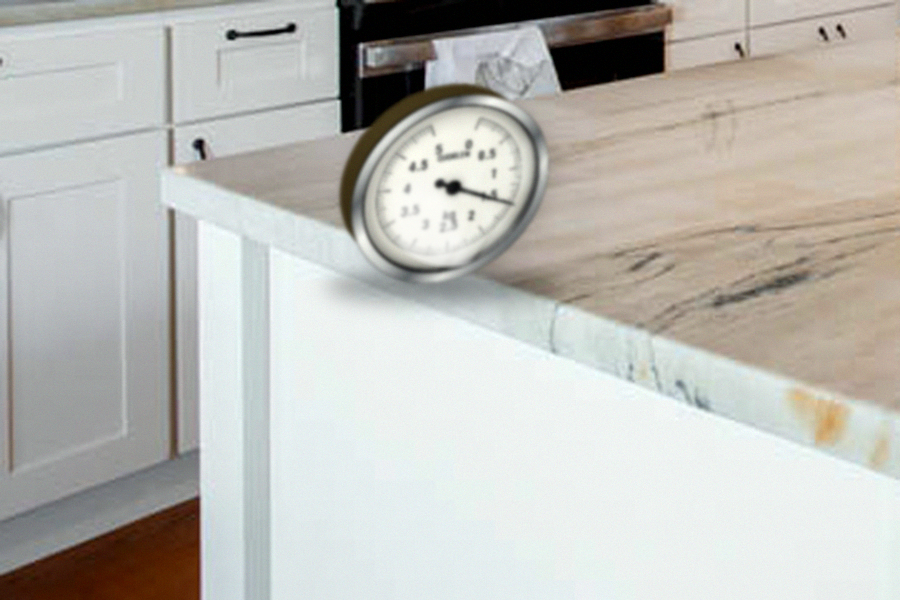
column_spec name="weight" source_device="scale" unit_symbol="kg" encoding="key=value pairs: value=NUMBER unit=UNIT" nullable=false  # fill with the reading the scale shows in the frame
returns value=1.5 unit=kg
